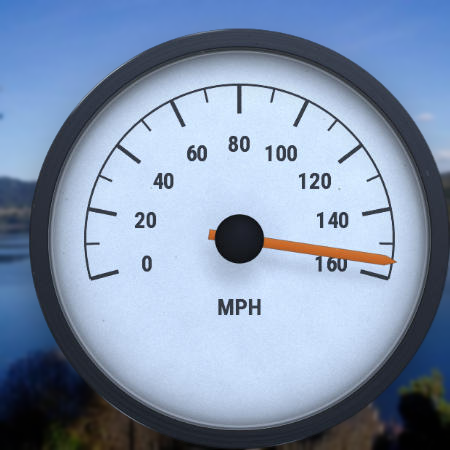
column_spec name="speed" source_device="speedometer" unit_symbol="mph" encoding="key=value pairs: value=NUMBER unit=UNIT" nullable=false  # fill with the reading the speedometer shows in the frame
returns value=155 unit=mph
